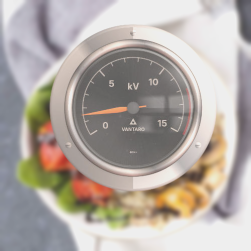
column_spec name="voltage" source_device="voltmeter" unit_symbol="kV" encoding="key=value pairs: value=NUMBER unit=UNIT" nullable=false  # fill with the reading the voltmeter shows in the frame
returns value=1.5 unit=kV
